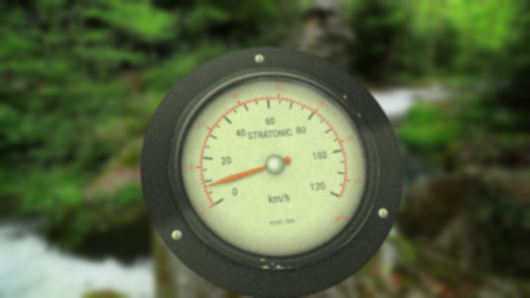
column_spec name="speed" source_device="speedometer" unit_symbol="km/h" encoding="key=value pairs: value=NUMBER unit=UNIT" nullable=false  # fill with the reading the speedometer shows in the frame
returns value=7.5 unit=km/h
